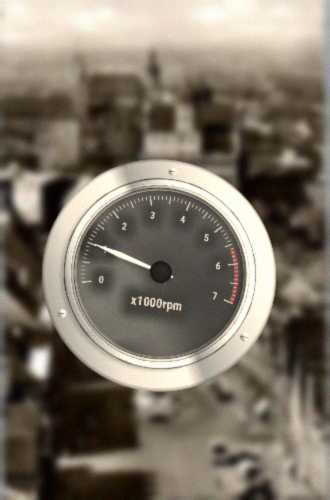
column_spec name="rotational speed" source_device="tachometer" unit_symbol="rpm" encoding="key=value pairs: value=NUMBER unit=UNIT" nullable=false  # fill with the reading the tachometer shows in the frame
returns value=1000 unit=rpm
